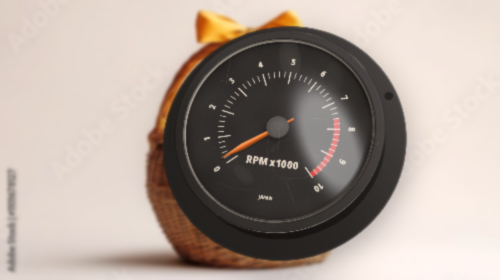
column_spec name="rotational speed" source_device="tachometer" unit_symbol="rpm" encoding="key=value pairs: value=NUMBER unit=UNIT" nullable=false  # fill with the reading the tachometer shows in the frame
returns value=200 unit=rpm
